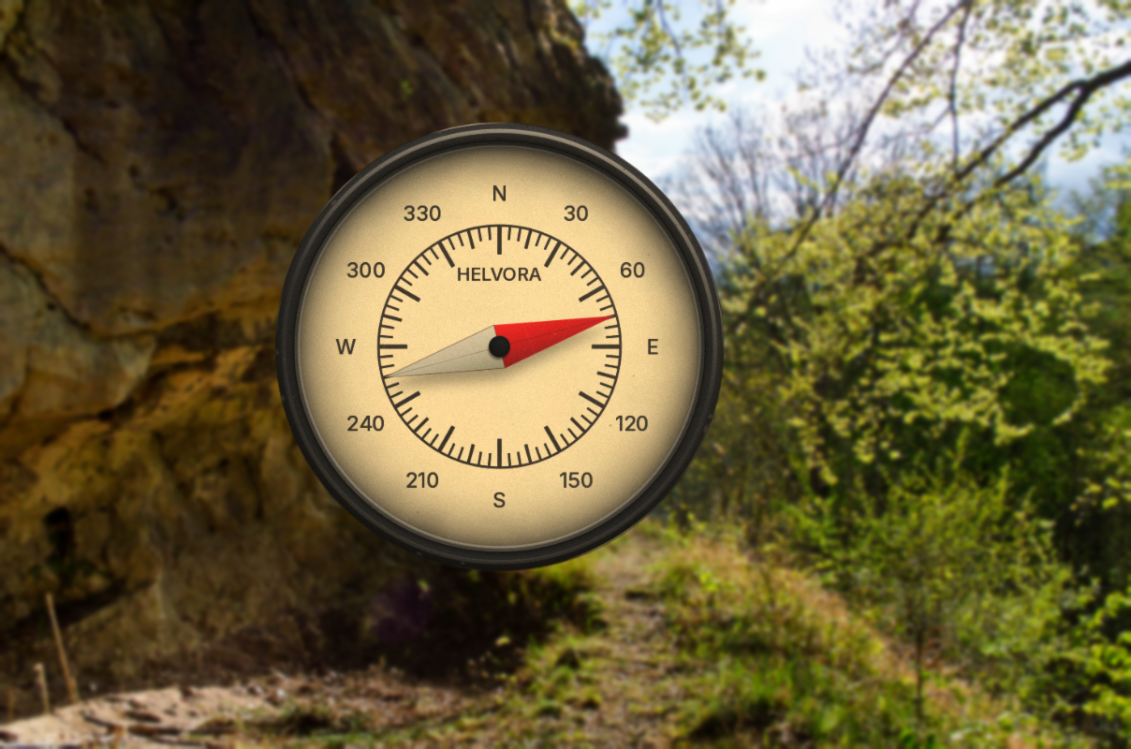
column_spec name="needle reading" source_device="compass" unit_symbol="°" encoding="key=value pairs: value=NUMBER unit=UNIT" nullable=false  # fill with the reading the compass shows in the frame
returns value=75 unit=°
